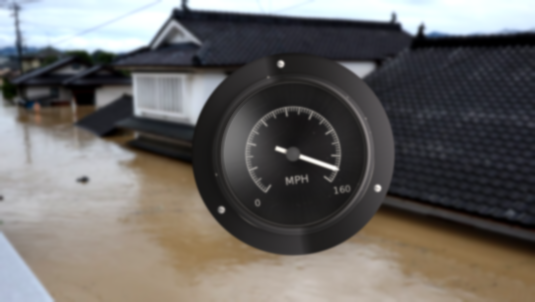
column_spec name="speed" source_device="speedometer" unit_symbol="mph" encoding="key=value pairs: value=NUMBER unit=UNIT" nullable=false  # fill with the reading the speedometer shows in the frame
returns value=150 unit=mph
